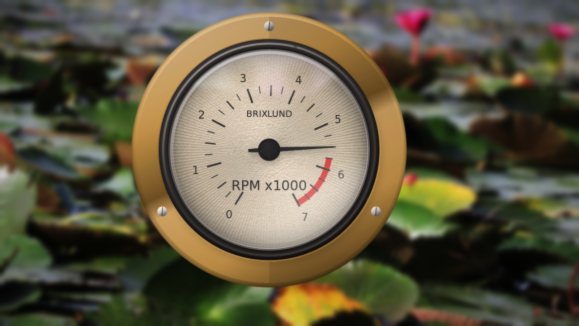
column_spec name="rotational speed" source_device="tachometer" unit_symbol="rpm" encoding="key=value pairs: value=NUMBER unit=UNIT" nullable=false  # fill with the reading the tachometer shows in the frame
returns value=5500 unit=rpm
